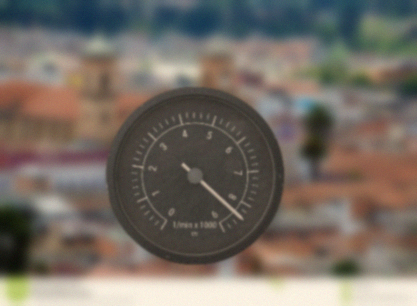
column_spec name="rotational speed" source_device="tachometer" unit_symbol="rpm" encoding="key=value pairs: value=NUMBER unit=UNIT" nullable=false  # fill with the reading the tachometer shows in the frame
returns value=8400 unit=rpm
